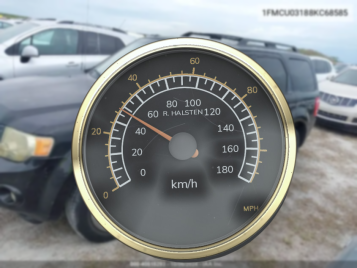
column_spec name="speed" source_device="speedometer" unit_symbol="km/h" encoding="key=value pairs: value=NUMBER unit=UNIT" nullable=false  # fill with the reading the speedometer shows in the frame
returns value=47.5 unit=km/h
